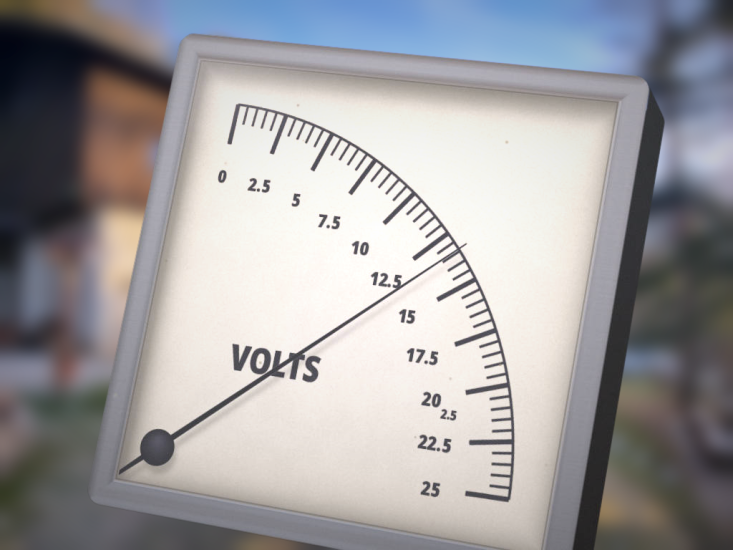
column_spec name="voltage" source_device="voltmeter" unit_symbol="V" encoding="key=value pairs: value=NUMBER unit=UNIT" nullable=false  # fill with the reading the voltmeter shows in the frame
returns value=13.5 unit=V
